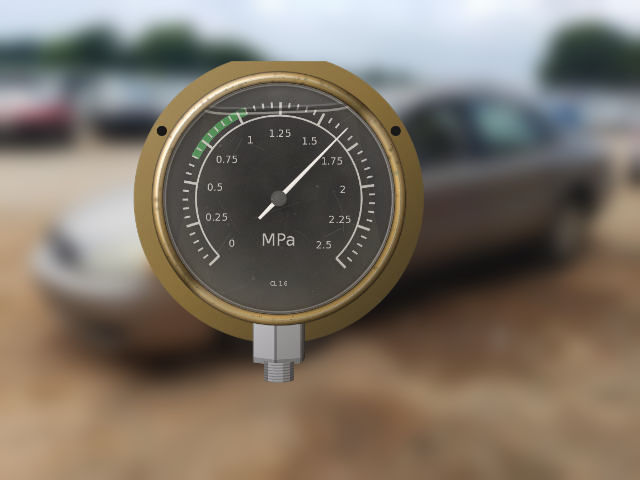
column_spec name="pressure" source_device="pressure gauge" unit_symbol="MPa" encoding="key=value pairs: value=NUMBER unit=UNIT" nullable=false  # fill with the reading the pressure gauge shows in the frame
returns value=1.65 unit=MPa
